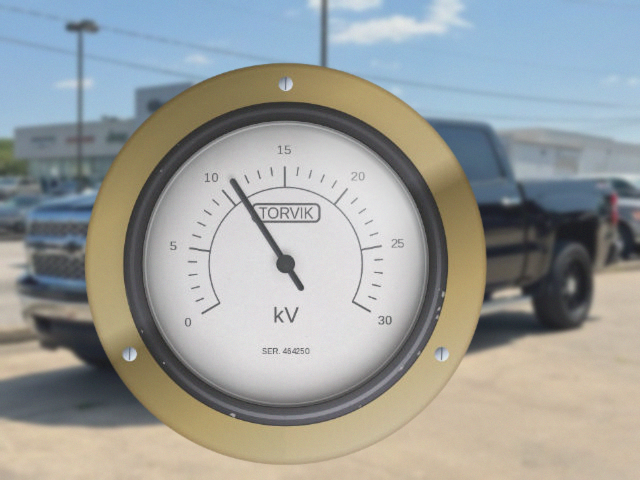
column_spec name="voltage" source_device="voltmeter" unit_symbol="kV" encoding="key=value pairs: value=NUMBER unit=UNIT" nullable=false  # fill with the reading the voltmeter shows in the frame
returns value=11 unit=kV
